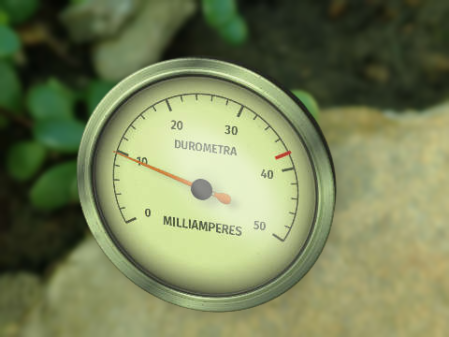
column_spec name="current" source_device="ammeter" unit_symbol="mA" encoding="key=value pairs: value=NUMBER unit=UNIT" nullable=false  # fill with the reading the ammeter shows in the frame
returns value=10 unit=mA
